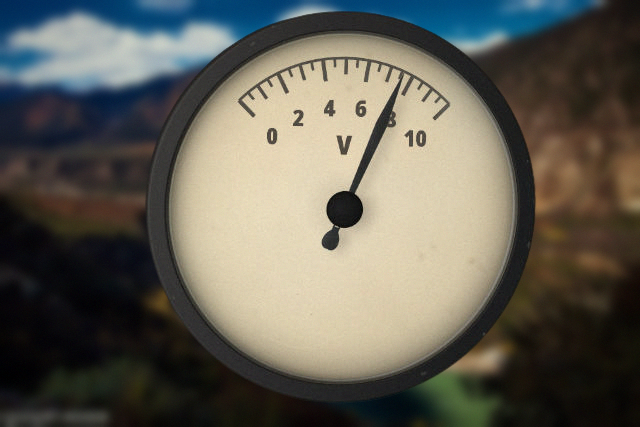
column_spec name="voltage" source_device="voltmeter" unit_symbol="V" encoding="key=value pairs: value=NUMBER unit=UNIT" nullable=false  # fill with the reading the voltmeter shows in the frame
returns value=7.5 unit=V
